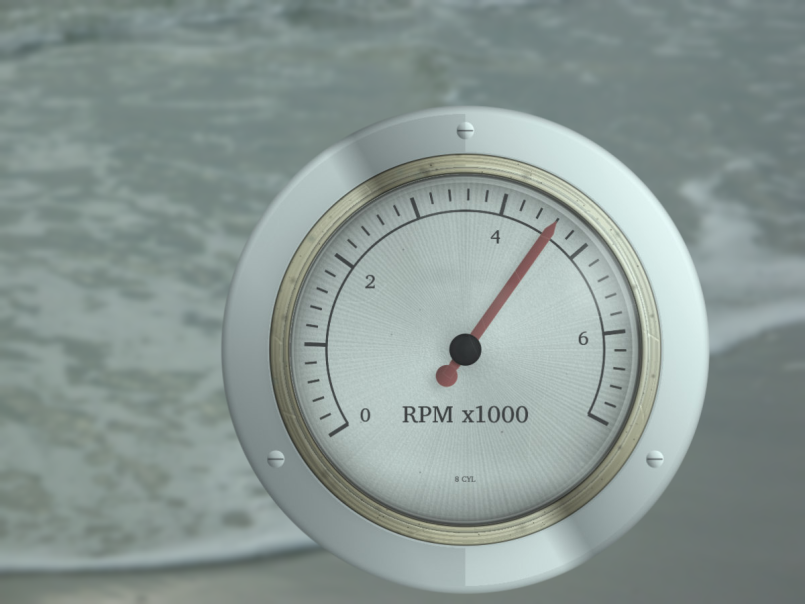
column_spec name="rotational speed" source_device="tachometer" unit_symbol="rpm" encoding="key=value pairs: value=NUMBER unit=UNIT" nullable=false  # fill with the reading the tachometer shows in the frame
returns value=4600 unit=rpm
